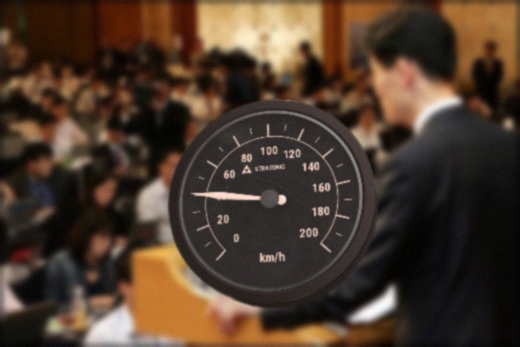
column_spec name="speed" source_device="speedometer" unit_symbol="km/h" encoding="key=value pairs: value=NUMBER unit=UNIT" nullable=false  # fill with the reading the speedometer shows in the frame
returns value=40 unit=km/h
